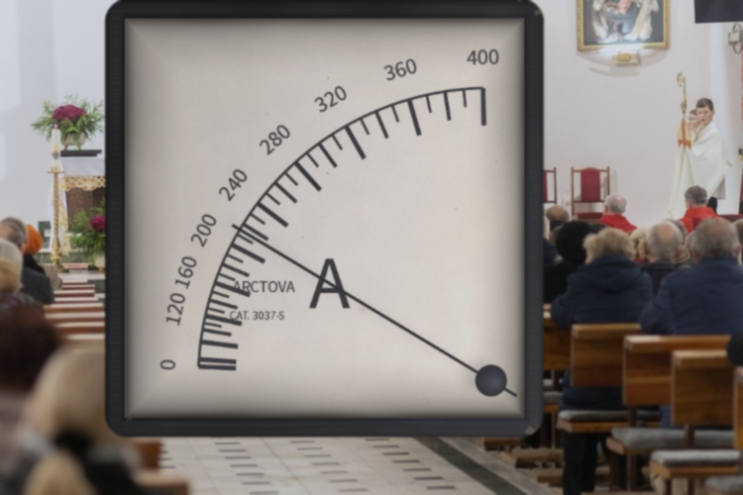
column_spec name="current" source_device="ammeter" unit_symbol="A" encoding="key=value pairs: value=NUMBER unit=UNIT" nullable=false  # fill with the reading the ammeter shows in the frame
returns value=215 unit=A
